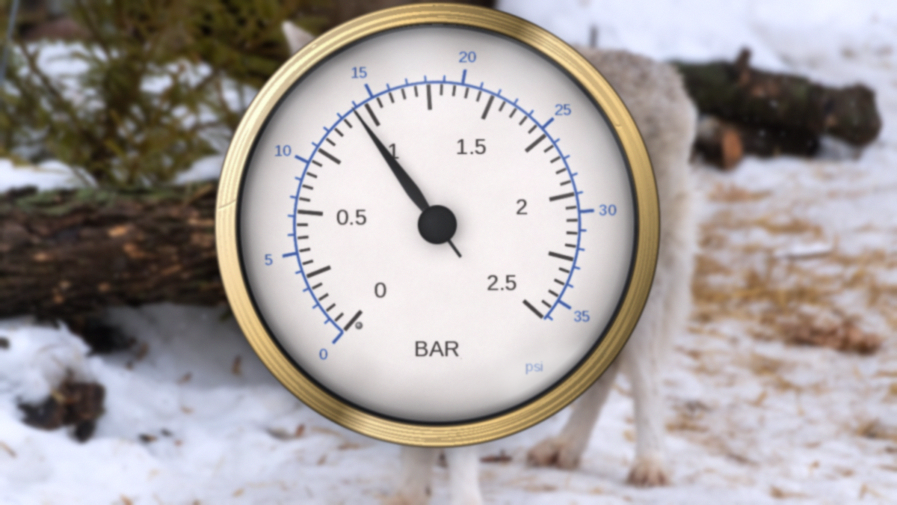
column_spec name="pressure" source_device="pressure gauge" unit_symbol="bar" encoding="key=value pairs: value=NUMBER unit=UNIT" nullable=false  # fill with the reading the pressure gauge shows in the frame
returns value=0.95 unit=bar
